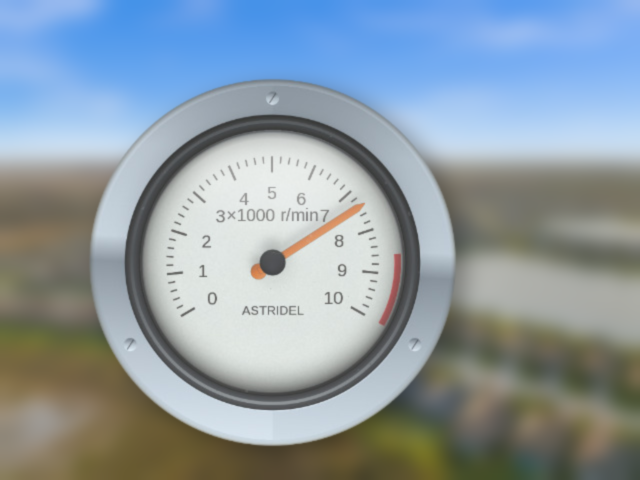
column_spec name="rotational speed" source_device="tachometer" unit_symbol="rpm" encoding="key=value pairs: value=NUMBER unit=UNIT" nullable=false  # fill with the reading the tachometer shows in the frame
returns value=7400 unit=rpm
